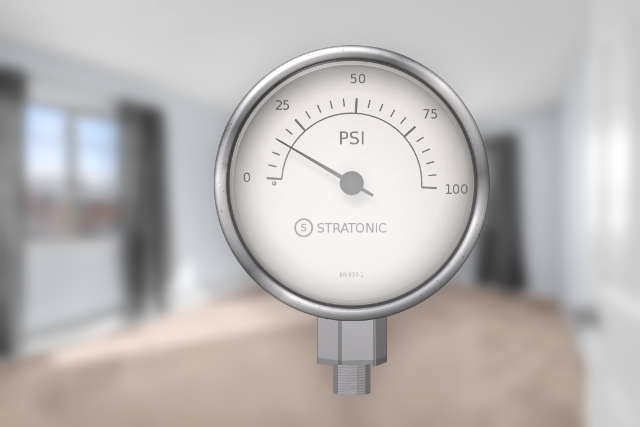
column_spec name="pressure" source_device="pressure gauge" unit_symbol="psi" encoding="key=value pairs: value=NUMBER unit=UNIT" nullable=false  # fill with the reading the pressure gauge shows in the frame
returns value=15 unit=psi
